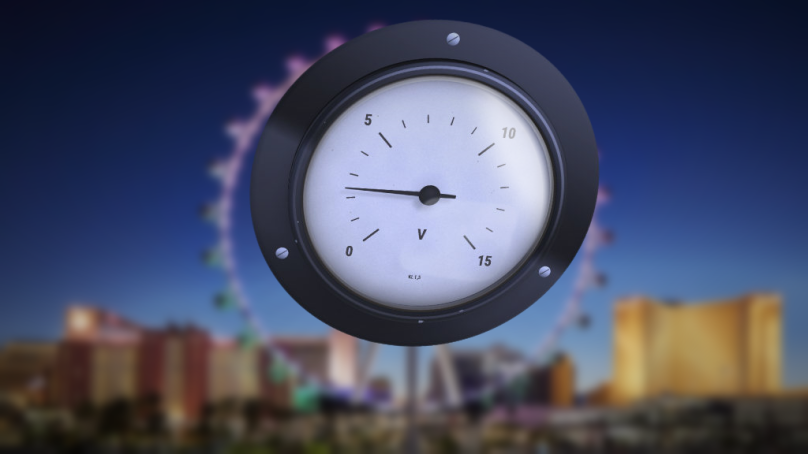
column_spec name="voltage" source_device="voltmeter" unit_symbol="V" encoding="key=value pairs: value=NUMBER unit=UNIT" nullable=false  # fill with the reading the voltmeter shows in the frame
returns value=2.5 unit=V
